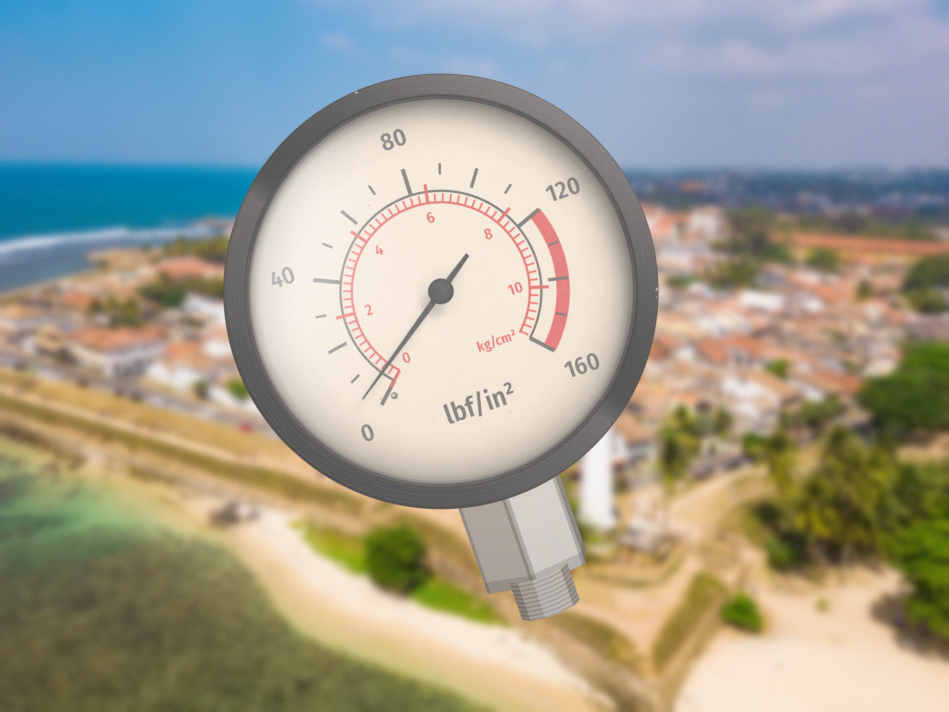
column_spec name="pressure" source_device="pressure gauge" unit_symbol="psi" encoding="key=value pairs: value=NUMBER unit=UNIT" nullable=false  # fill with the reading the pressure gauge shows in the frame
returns value=5 unit=psi
